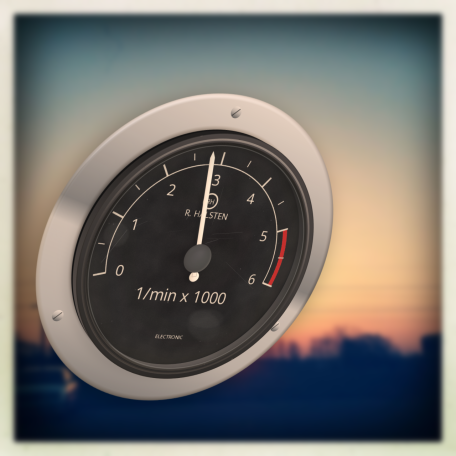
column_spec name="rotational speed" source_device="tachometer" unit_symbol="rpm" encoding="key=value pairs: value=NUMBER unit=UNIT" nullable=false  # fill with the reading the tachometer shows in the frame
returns value=2750 unit=rpm
